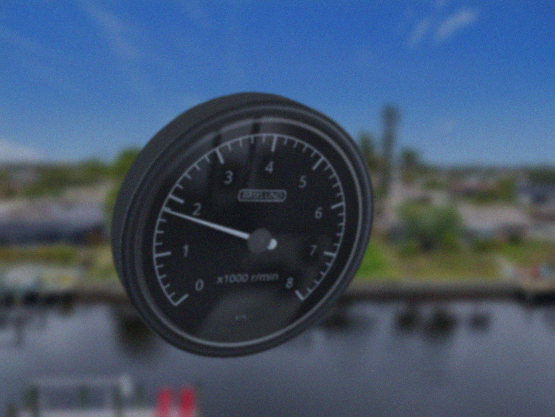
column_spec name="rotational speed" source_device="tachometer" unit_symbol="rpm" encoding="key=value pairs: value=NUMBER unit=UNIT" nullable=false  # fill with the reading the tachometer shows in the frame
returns value=1800 unit=rpm
